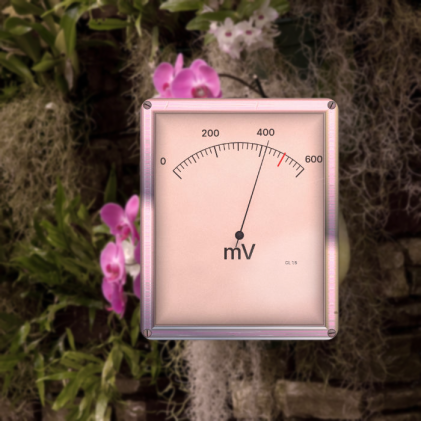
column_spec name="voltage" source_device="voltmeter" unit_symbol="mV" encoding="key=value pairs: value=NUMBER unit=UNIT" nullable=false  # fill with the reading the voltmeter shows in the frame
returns value=420 unit=mV
